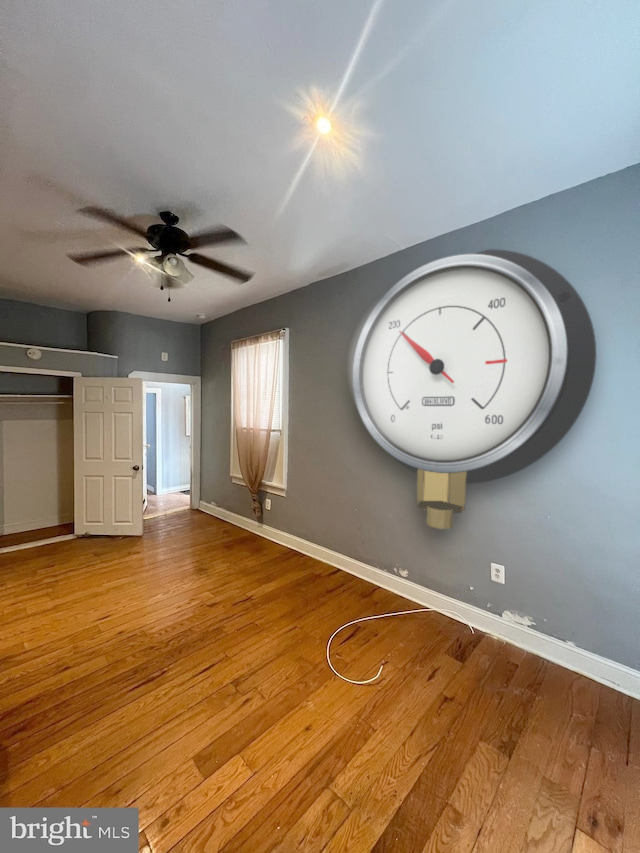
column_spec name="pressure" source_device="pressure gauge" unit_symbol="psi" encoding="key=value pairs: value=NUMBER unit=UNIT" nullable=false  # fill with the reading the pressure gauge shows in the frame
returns value=200 unit=psi
